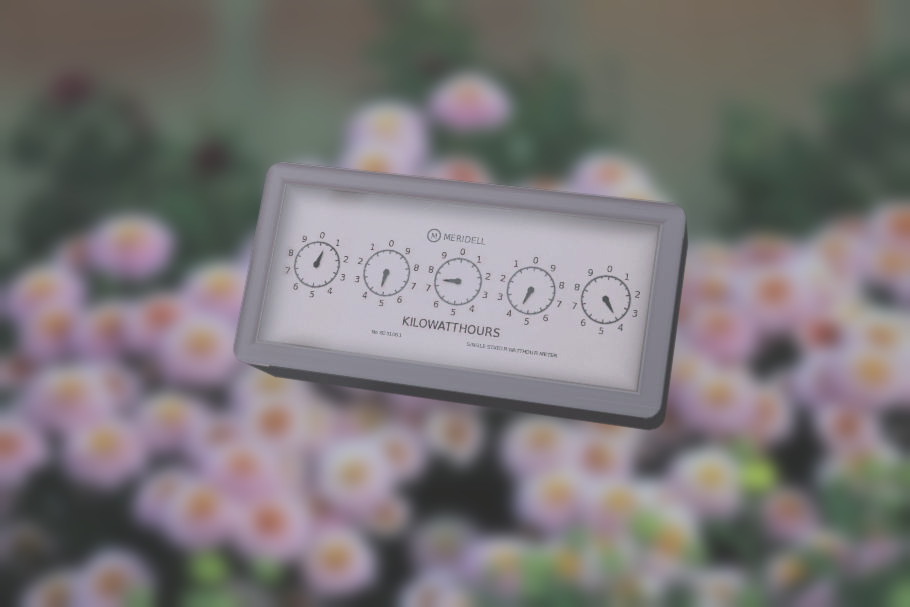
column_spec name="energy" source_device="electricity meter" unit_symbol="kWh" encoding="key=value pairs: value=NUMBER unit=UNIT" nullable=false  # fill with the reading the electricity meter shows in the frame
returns value=4744 unit=kWh
